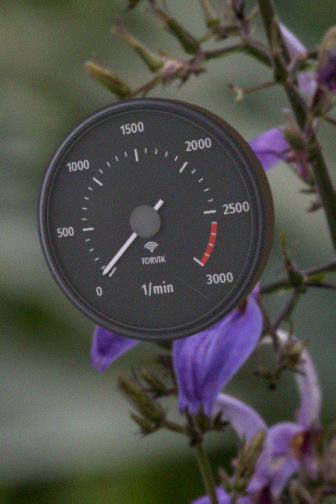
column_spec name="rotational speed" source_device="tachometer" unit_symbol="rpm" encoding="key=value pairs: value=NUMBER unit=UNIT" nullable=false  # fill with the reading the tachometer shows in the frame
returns value=50 unit=rpm
